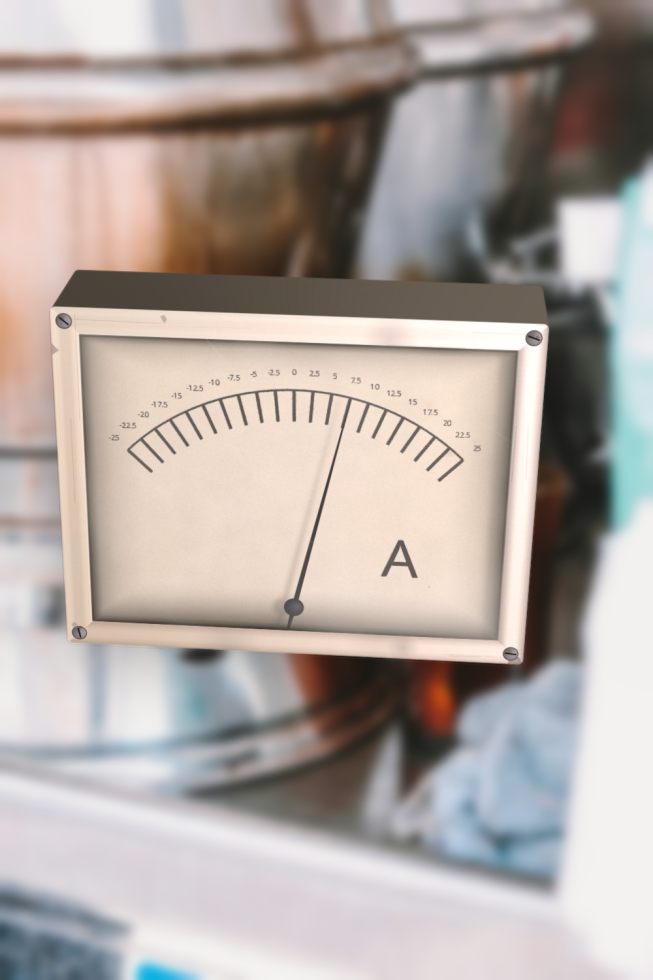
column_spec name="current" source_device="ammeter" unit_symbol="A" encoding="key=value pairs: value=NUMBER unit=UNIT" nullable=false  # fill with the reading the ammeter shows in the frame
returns value=7.5 unit=A
